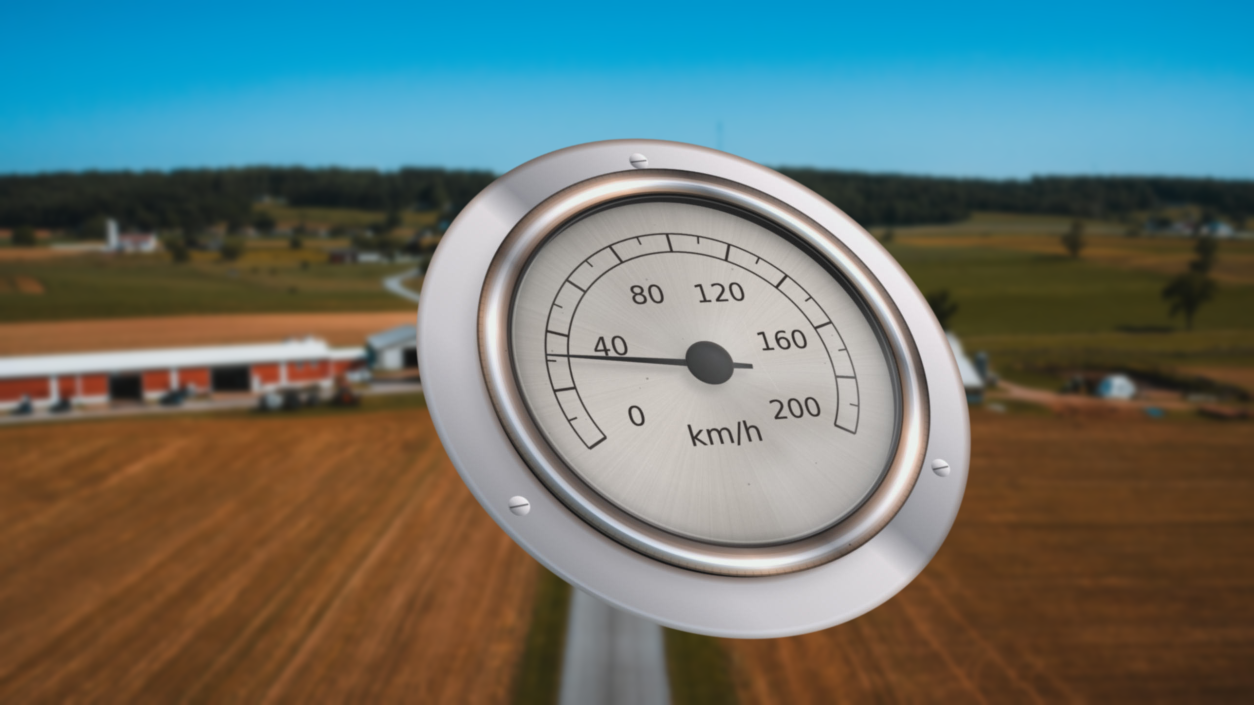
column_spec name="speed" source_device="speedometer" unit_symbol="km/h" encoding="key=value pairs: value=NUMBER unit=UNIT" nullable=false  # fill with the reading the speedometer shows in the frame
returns value=30 unit=km/h
